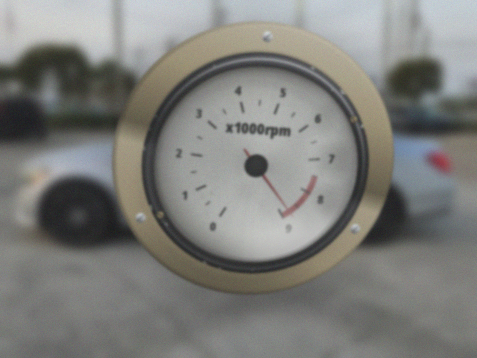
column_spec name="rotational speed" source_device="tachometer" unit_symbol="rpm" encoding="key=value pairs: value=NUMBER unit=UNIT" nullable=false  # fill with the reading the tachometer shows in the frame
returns value=8750 unit=rpm
